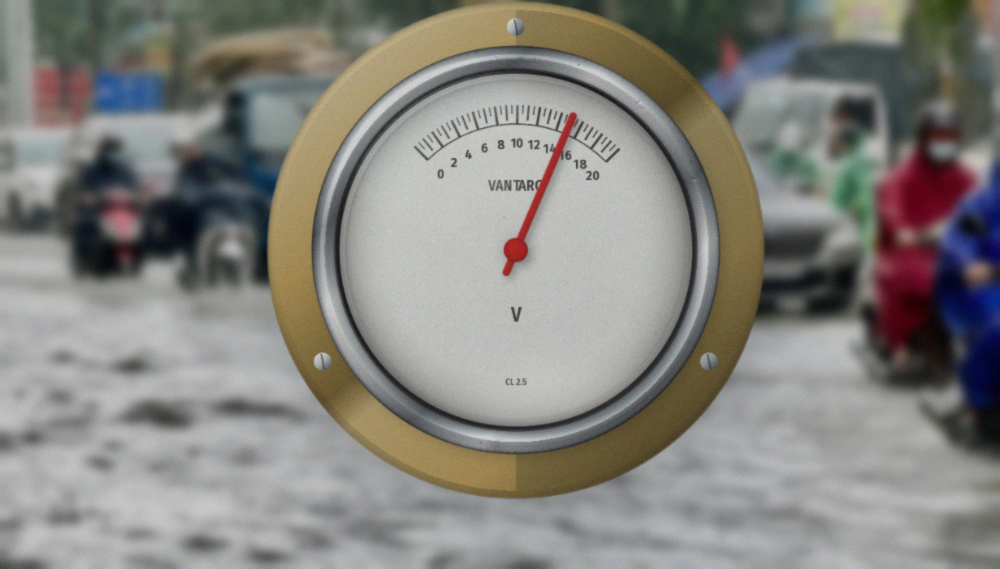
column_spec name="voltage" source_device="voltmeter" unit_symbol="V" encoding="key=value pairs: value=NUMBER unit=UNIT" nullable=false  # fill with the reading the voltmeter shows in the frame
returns value=15 unit=V
